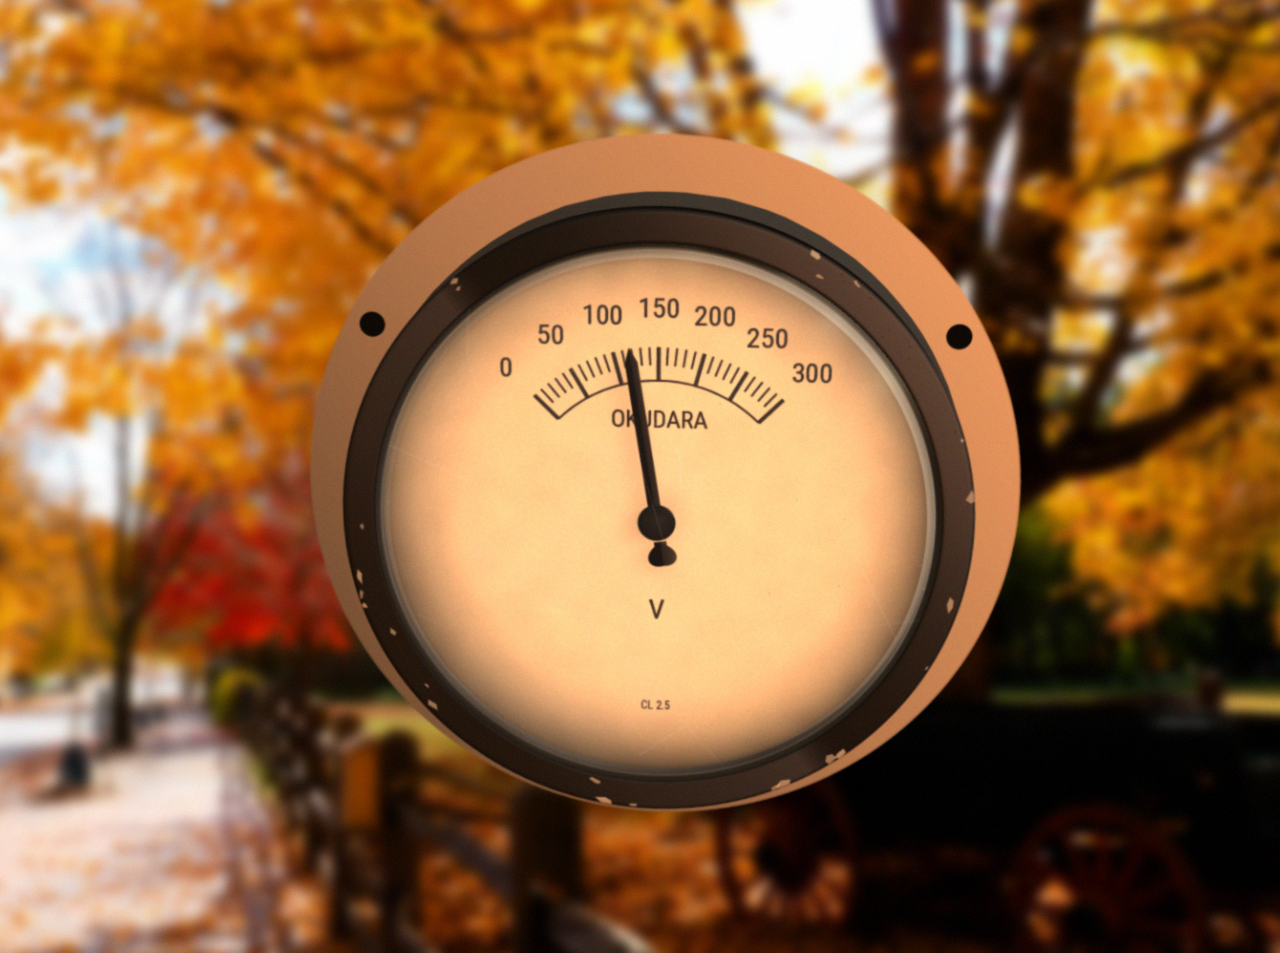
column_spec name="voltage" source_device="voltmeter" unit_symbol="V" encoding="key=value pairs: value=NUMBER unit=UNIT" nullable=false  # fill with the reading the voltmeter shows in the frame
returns value=120 unit=V
